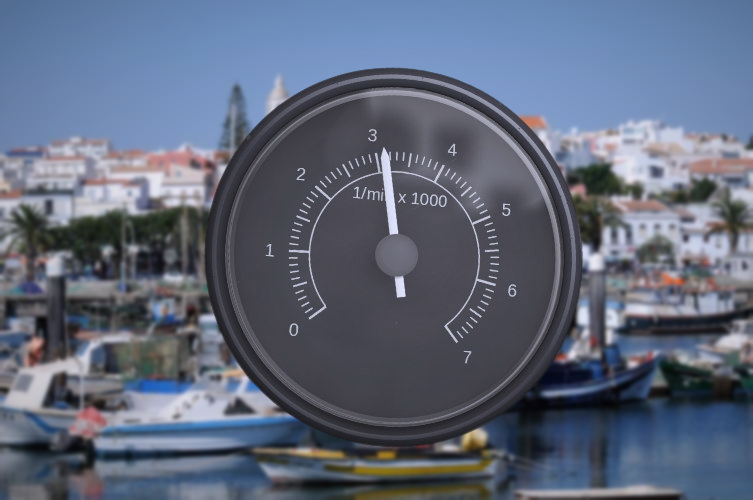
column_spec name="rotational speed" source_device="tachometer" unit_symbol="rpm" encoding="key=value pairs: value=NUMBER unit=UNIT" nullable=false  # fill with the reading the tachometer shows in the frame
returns value=3100 unit=rpm
